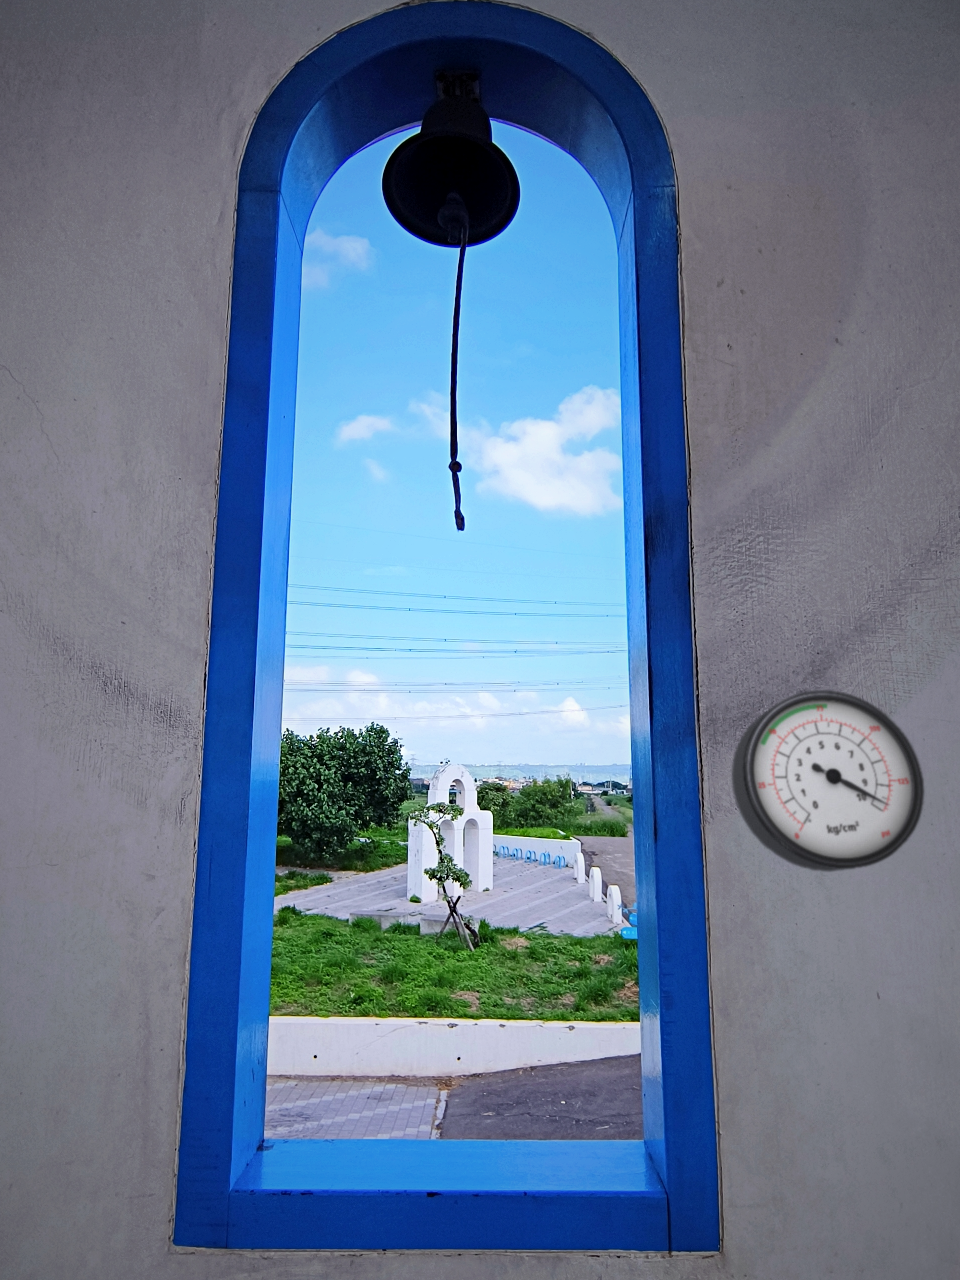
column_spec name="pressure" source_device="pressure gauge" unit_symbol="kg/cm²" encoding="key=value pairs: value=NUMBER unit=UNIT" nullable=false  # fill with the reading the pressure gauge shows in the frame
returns value=9.75 unit=kg/cm²
